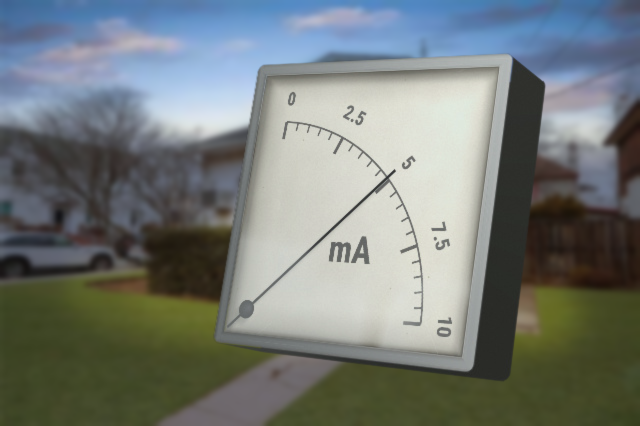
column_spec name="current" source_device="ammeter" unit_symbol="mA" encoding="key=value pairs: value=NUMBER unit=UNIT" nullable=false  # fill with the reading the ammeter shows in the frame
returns value=5 unit=mA
